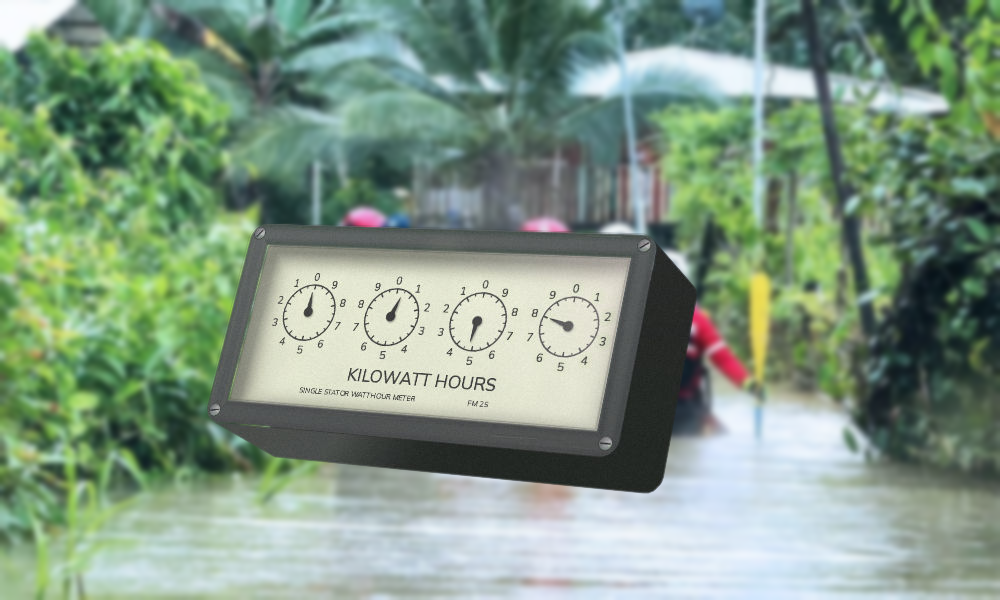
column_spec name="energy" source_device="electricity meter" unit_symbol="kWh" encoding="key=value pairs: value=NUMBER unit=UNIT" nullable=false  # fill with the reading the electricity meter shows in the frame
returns value=48 unit=kWh
